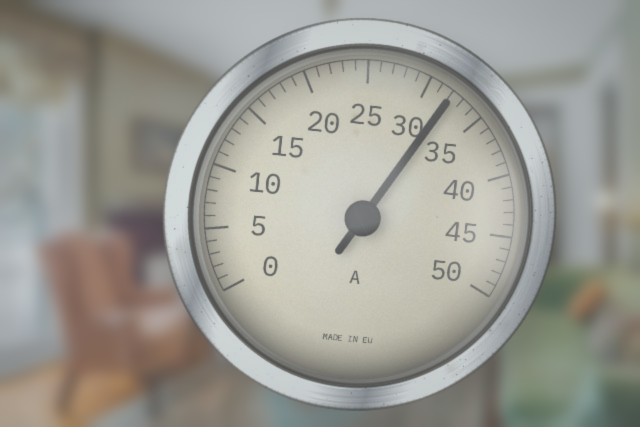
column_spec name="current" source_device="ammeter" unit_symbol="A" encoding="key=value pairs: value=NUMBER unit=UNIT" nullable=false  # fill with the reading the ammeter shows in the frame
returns value=32 unit=A
